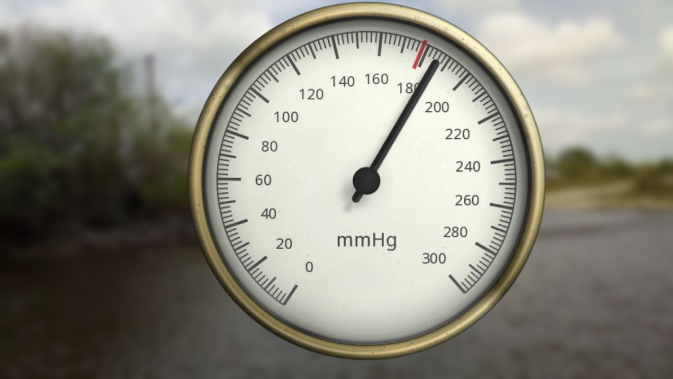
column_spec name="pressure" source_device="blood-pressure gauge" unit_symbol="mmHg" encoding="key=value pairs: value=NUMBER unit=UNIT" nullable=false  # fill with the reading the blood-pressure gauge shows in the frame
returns value=186 unit=mmHg
